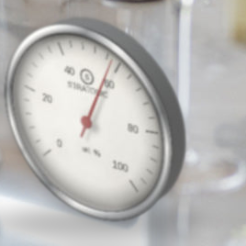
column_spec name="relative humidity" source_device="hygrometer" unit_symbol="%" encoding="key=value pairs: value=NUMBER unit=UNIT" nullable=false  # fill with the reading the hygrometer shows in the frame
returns value=58 unit=%
